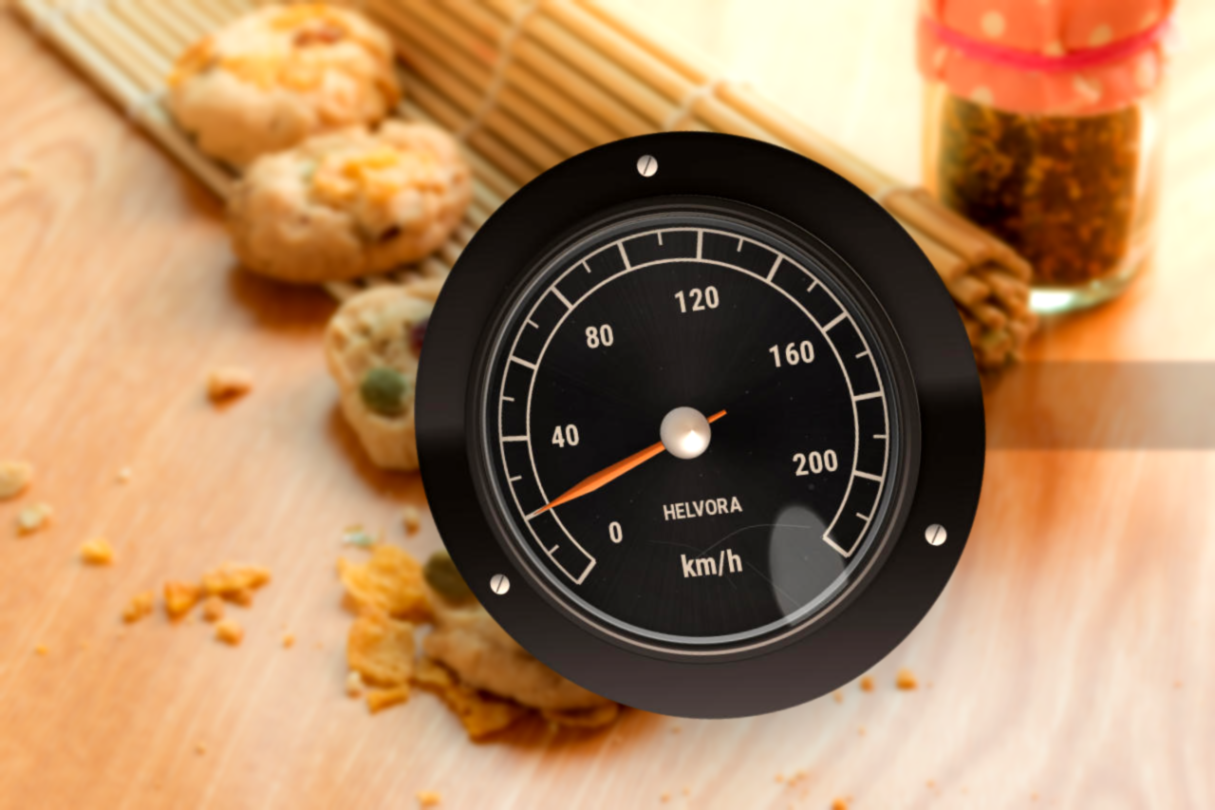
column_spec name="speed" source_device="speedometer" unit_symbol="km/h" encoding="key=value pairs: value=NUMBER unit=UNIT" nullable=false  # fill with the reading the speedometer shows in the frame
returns value=20 unit=km/h
